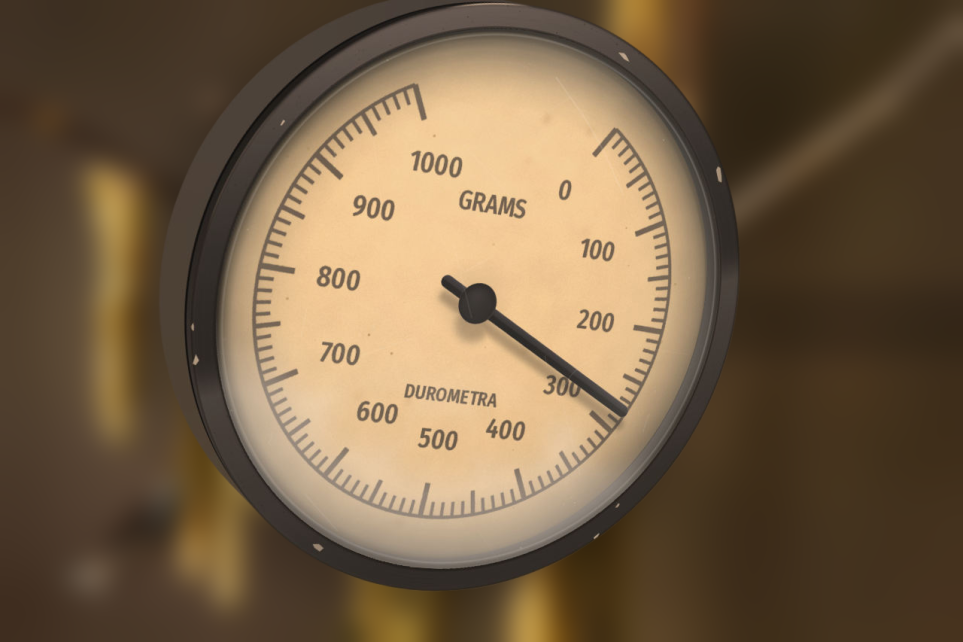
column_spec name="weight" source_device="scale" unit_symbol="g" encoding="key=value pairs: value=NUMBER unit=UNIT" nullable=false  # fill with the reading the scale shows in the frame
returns value=280 unit=g
